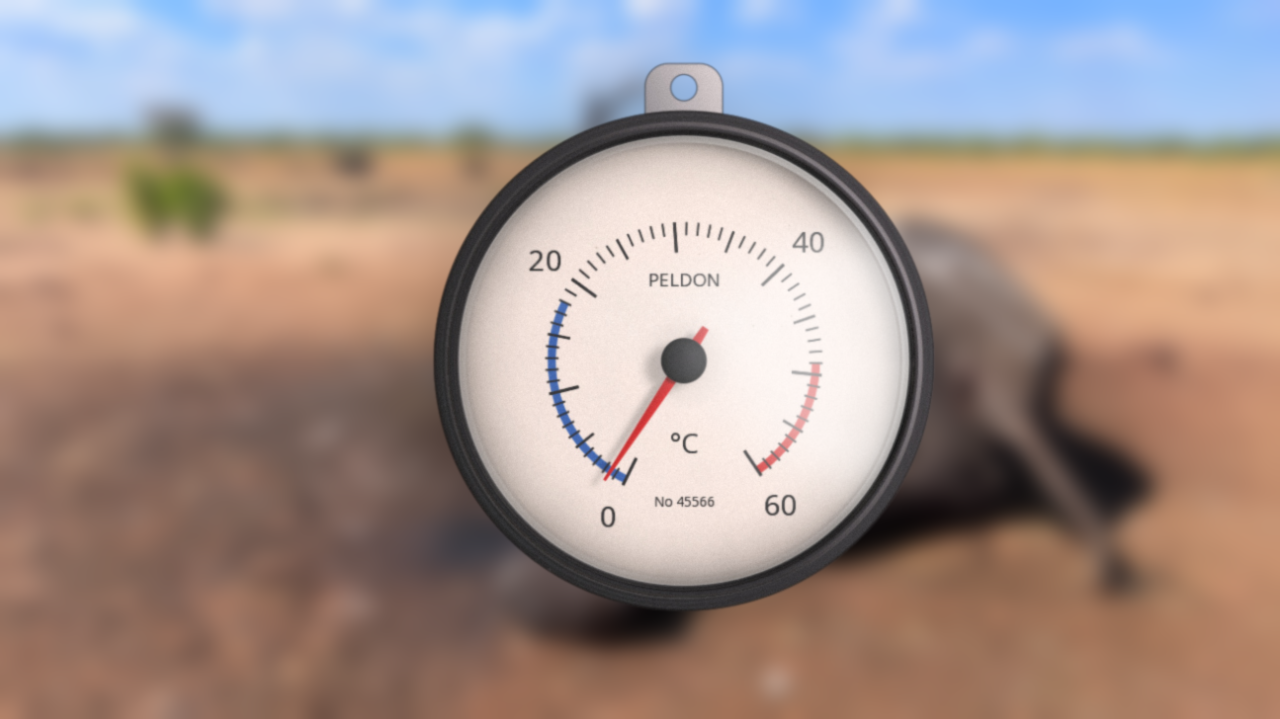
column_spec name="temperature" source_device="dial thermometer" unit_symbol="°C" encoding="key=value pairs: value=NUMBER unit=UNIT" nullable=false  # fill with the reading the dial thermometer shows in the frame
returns value=1.5 unit=°C
